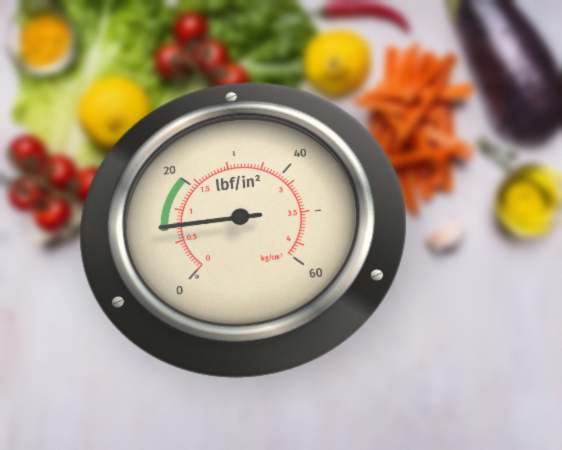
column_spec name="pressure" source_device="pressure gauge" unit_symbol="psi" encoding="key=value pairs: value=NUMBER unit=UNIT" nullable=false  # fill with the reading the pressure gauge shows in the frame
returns value=10 unit=psi
